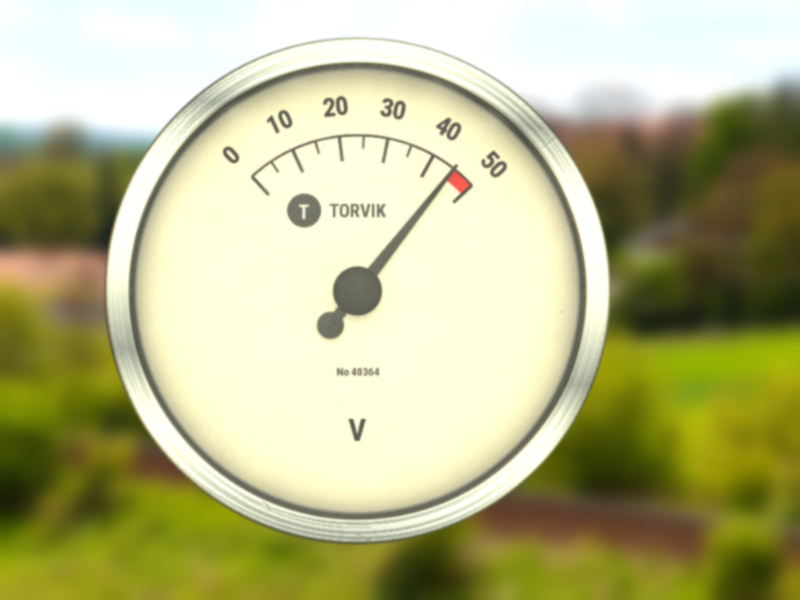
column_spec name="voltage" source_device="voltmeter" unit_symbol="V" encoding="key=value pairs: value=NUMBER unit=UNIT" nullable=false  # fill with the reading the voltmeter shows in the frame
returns value=45 unit=V
